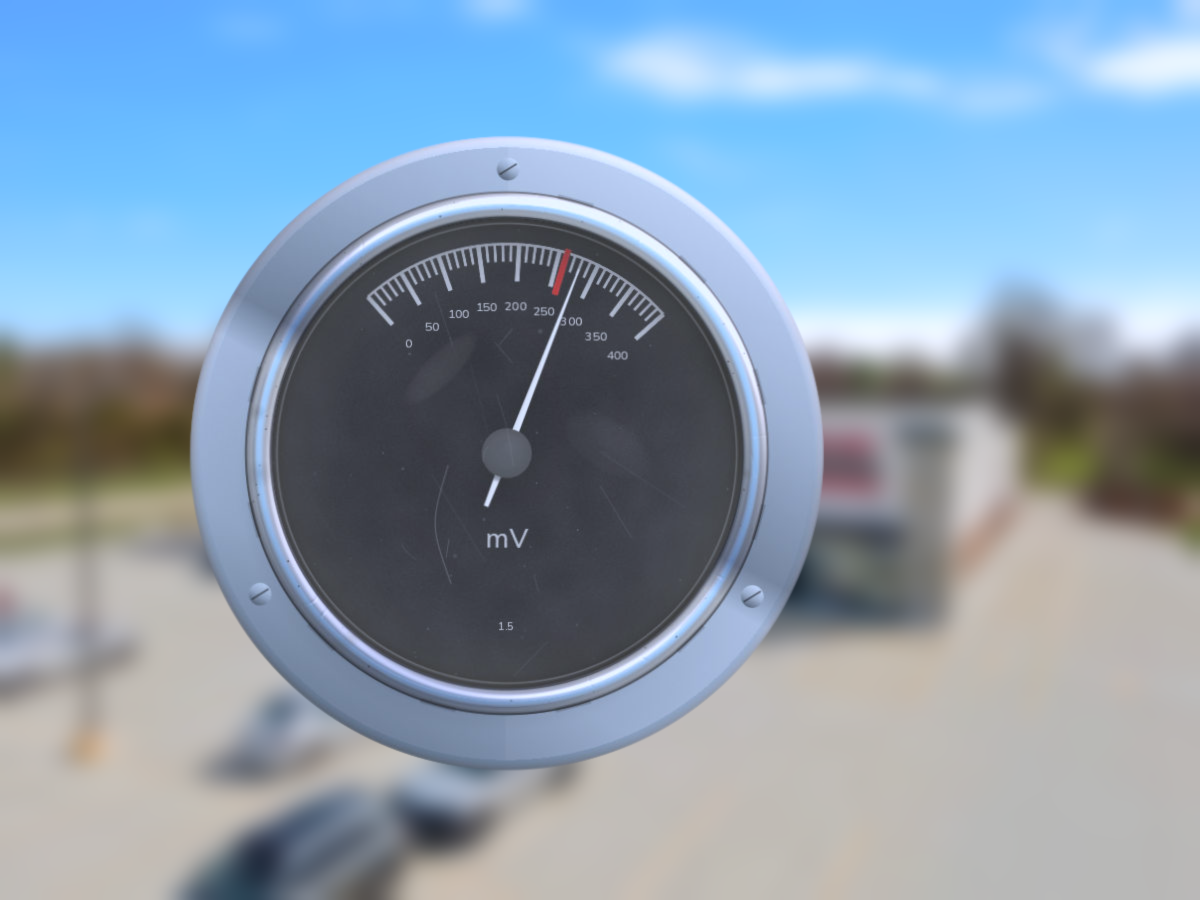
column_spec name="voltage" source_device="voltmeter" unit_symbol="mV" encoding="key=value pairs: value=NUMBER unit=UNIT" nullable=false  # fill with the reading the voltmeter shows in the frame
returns value=280 unit=mV
